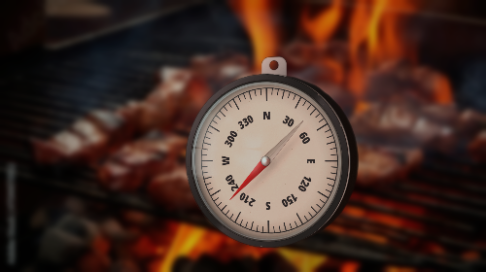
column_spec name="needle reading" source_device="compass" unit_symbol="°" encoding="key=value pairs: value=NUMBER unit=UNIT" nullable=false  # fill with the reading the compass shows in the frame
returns value=225 unit=°
